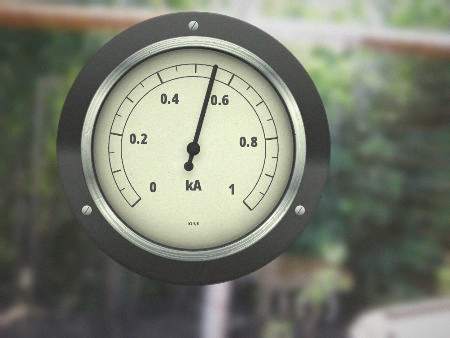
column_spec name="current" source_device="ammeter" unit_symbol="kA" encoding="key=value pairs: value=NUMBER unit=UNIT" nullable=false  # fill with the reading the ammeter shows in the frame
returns value=0.55 unit=kA
